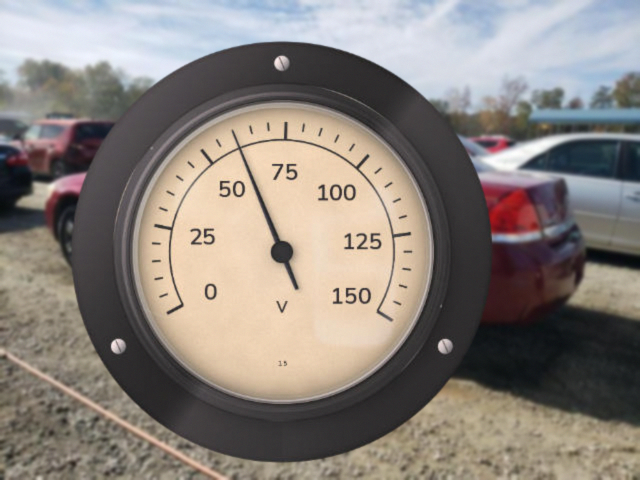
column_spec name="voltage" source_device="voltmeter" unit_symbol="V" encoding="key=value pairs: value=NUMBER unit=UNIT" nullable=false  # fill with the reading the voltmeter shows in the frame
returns value=60 unit=V
